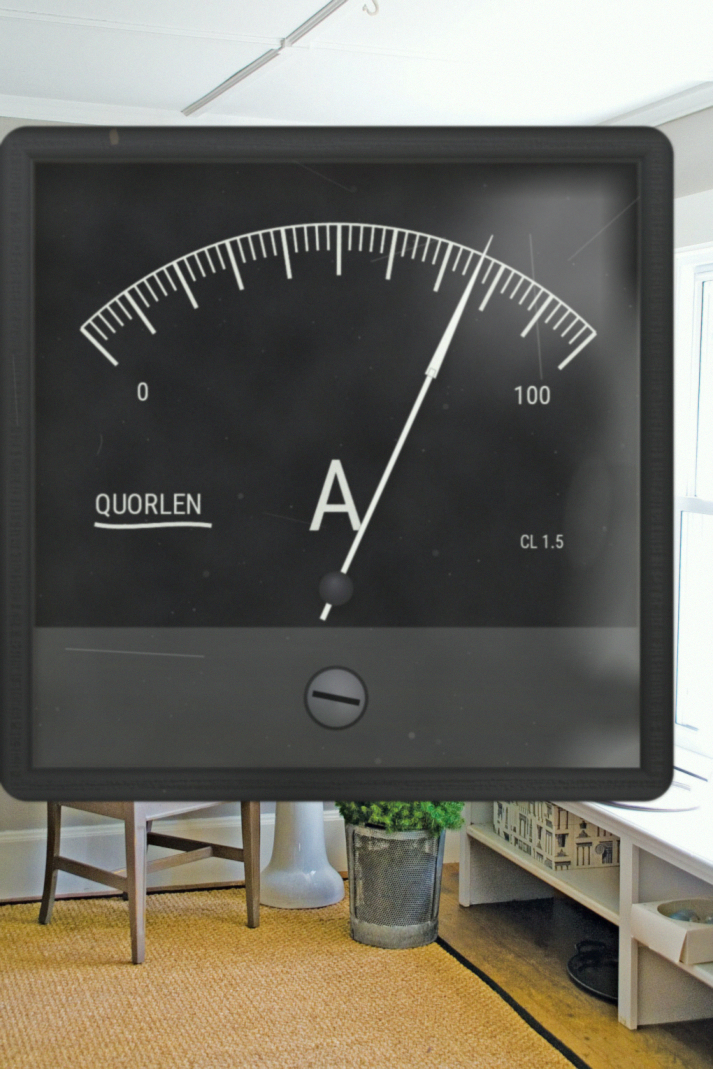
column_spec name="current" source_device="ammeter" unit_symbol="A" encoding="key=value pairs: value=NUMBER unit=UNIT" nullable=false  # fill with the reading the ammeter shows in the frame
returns value=76 unit=A
